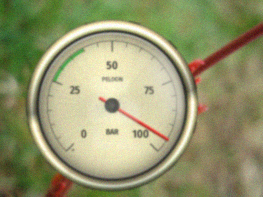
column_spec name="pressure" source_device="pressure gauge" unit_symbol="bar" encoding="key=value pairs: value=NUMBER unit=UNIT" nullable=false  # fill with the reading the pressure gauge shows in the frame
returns value=95 unit=bar
